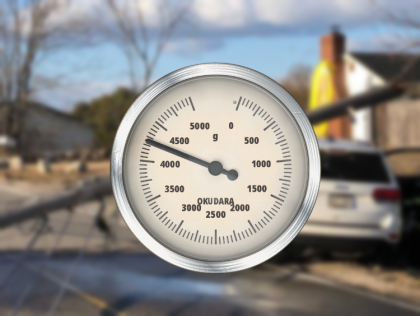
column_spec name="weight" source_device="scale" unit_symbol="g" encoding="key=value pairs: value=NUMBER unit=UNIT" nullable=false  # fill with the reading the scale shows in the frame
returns value=4250 unit=g
